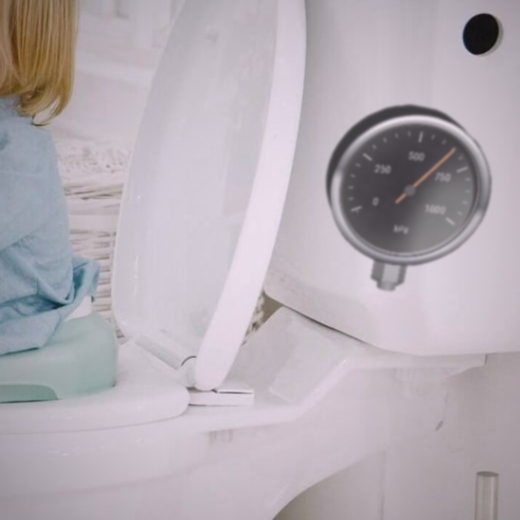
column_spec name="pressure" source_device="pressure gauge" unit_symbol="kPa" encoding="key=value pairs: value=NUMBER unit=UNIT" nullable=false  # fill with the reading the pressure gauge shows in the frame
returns value=650 unit=kPa
